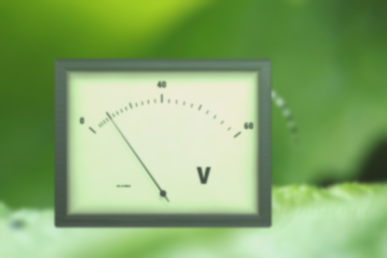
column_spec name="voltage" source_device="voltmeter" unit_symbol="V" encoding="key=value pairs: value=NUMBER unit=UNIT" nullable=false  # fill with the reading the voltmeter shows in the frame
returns value=20 unit=V
